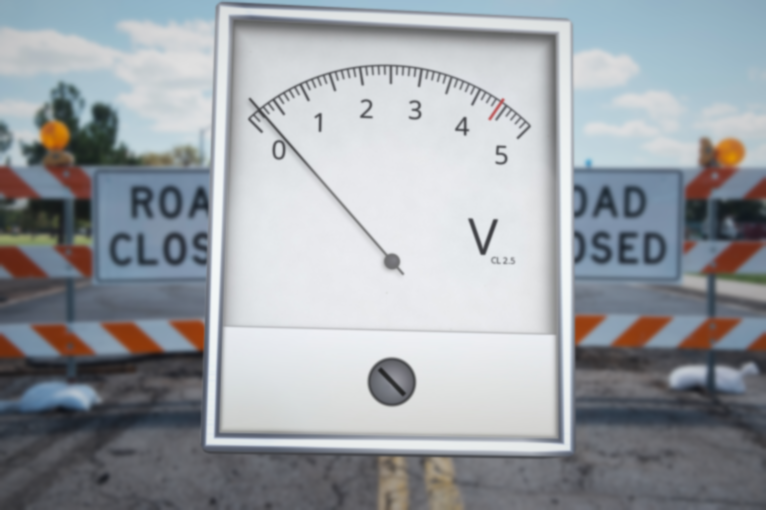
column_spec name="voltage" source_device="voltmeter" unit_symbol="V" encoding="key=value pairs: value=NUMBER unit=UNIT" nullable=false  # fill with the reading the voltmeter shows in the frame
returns value=0.2 unit=V
